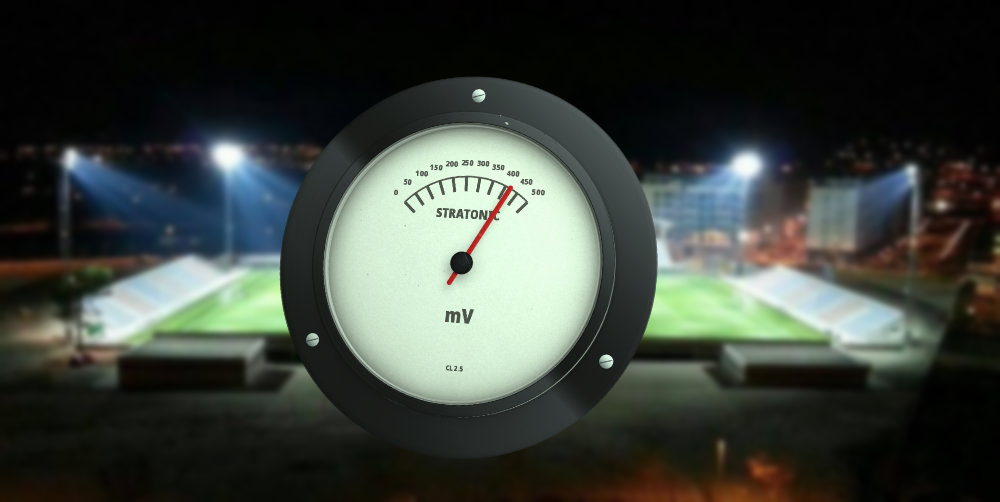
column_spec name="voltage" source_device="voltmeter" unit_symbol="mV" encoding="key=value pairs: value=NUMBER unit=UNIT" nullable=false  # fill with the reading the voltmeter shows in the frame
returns value=425 unit=mV
